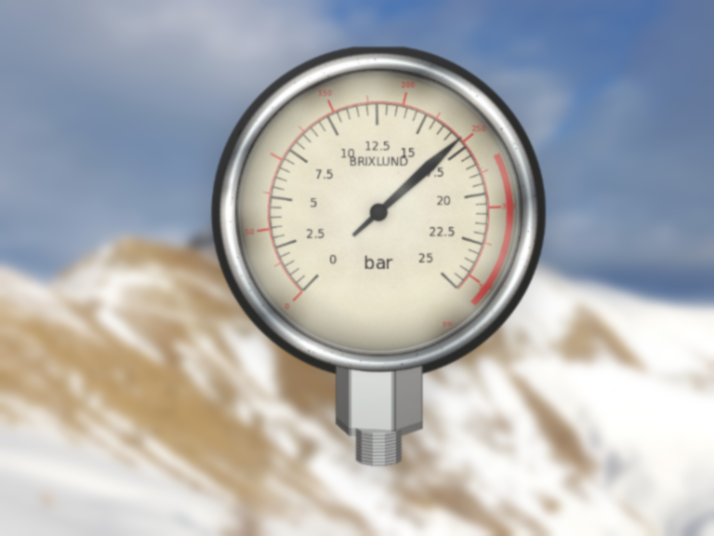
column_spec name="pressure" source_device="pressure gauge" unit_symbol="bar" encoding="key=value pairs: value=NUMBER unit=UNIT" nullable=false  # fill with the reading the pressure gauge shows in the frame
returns value=17 unit=bar
